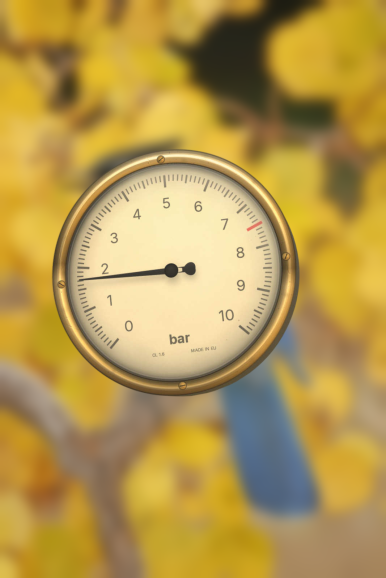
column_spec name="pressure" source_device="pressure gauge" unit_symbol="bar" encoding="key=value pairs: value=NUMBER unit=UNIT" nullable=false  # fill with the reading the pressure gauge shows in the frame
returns value=1.7 unit=bar
